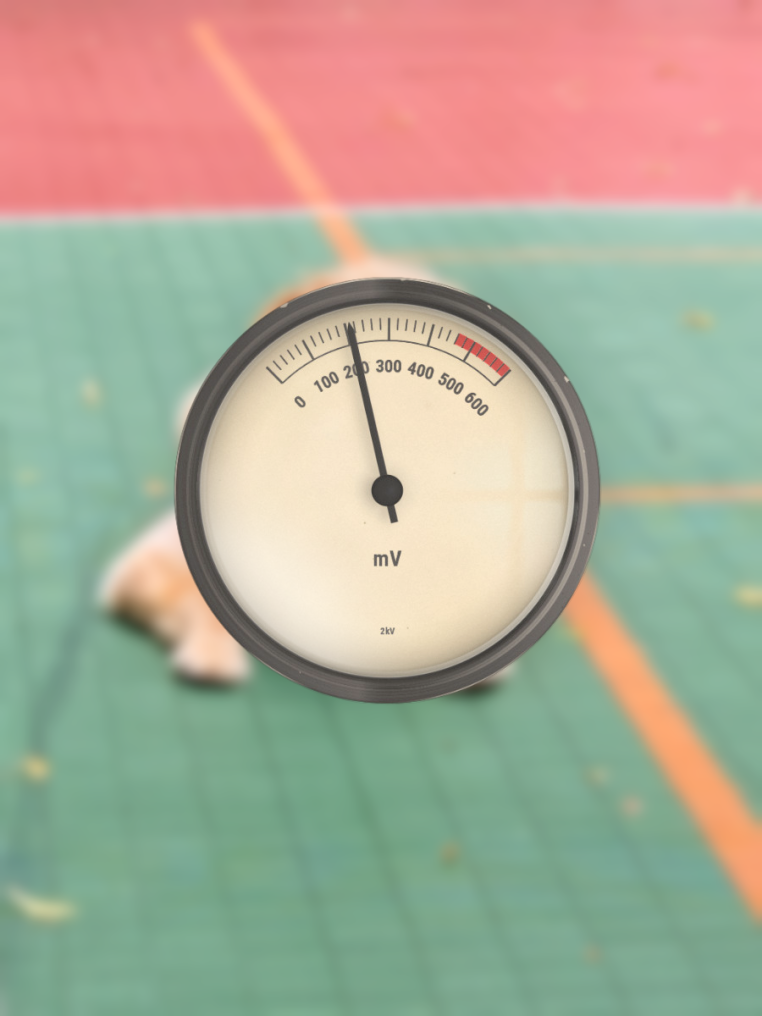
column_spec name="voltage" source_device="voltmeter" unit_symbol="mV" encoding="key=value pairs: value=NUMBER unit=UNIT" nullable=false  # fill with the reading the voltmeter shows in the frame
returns value=210 unit=mV
